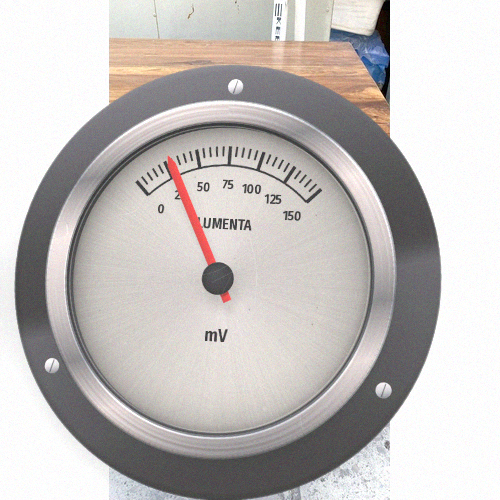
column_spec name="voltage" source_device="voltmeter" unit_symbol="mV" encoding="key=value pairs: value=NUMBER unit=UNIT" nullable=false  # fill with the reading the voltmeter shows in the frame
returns value=30 unit=mV
